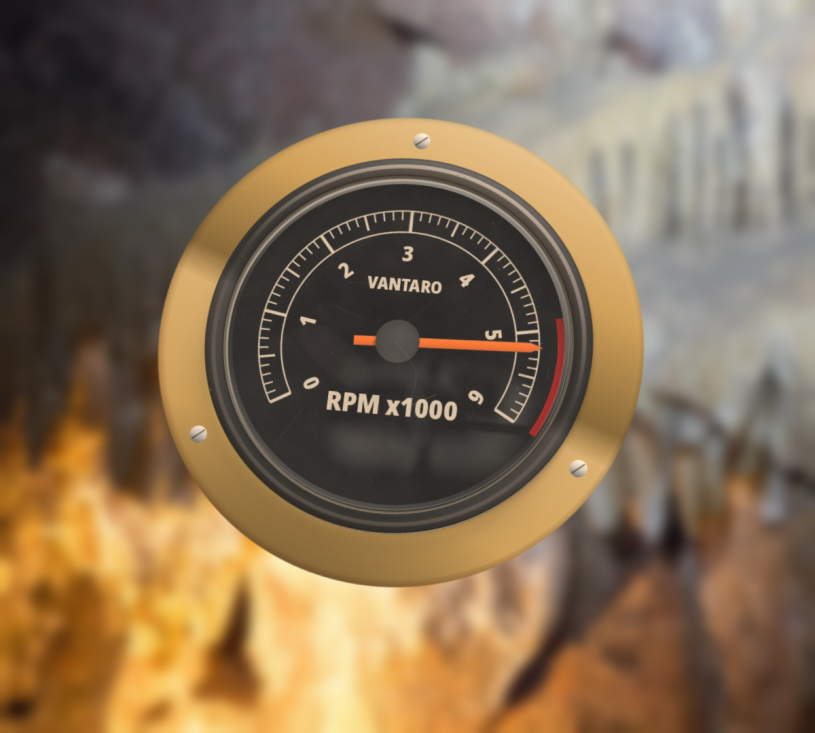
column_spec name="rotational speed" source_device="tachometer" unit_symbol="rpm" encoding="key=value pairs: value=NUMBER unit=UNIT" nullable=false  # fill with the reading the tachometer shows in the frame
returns value=5200 unit=rpm
